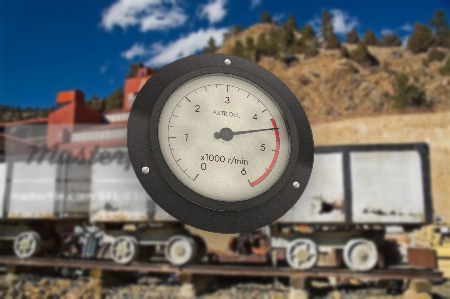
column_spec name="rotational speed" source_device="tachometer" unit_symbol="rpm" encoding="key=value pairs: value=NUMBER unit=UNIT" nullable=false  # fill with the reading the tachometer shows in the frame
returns value=4500 unit=rpm
